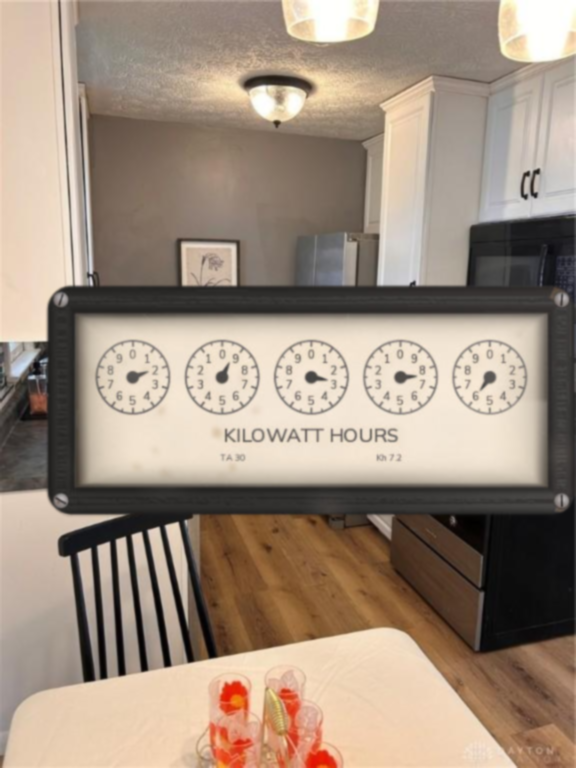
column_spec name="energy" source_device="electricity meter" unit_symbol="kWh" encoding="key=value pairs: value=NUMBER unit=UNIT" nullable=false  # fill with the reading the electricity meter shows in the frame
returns value=19276 unit=kWh
